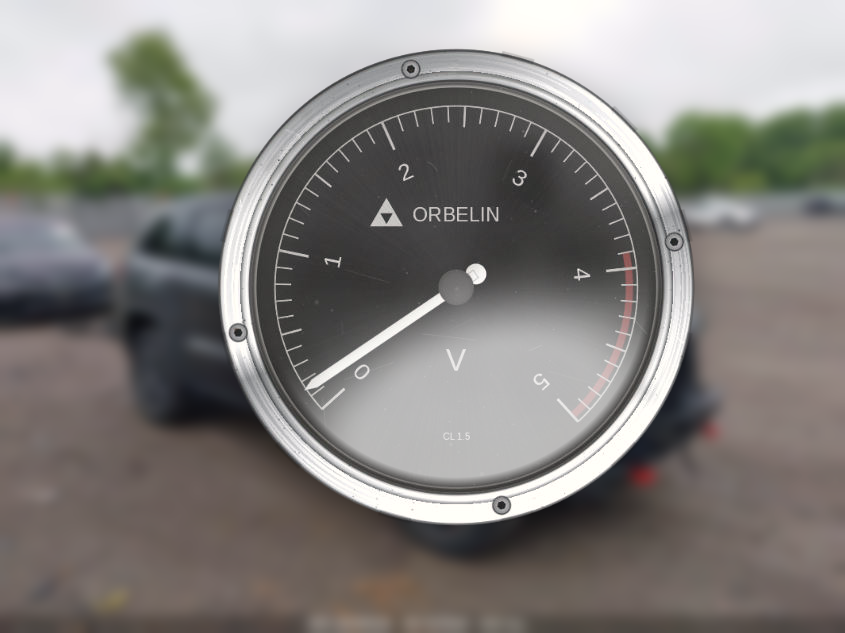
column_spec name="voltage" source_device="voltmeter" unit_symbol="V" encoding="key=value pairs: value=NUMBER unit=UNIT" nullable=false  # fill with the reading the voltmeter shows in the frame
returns value=0.15 unit=V
